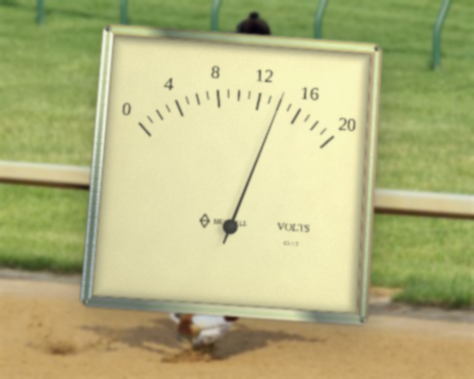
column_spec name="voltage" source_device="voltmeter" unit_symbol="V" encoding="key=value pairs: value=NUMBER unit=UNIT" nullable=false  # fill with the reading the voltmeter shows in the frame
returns value=14 unit=V
